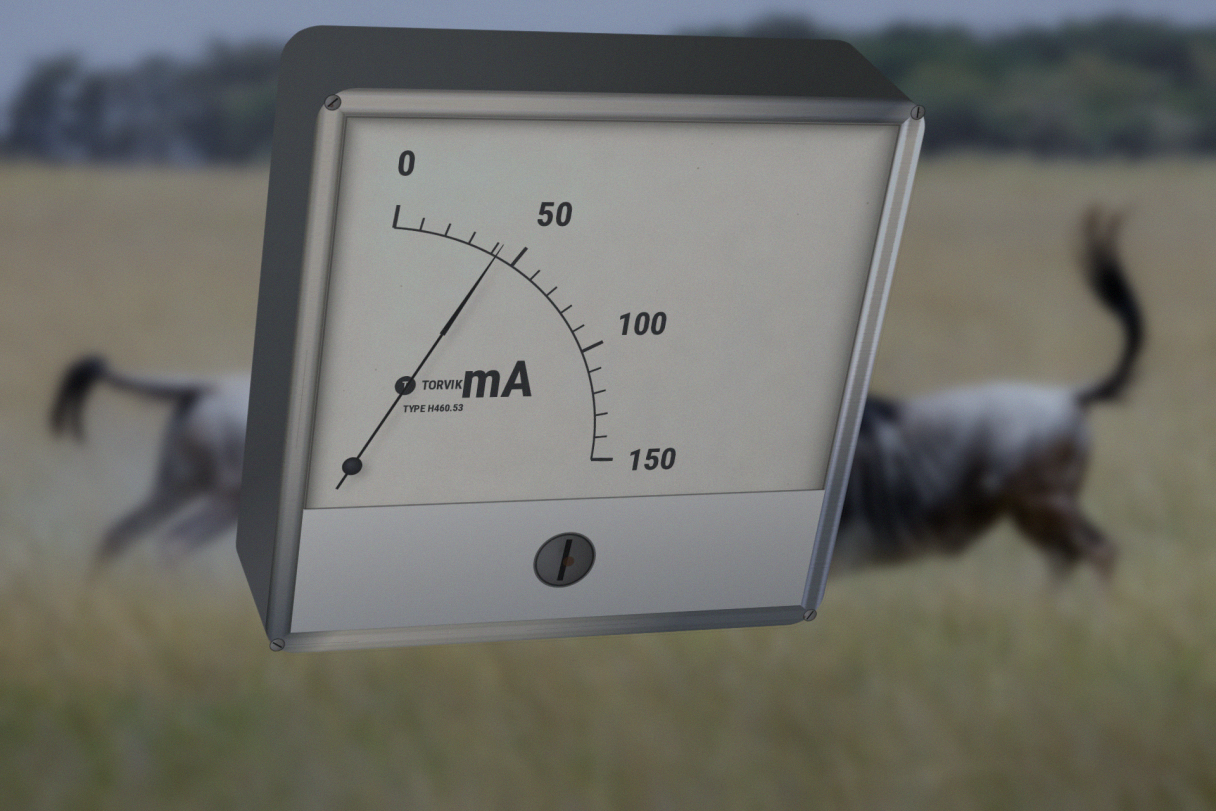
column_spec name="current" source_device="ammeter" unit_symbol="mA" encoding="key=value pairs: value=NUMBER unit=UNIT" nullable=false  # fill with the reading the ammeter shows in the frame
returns value=40 unit=mA
